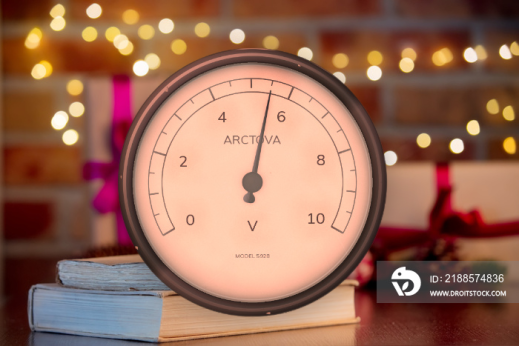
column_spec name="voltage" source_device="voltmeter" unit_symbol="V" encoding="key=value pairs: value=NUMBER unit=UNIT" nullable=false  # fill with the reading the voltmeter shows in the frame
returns value=5.5 unit=V
